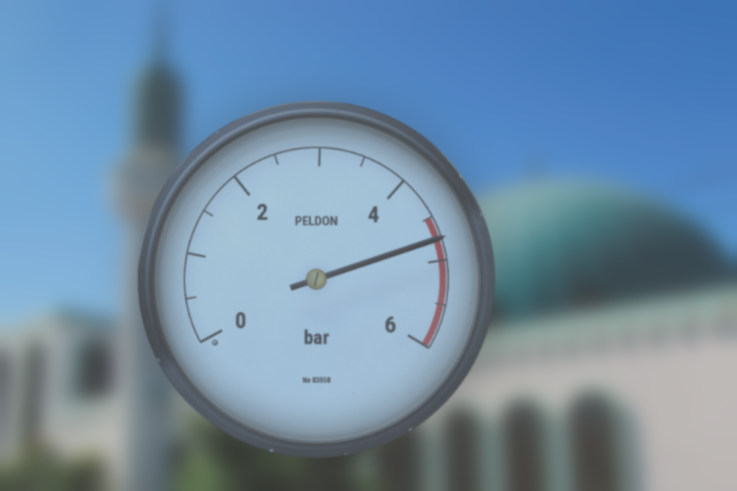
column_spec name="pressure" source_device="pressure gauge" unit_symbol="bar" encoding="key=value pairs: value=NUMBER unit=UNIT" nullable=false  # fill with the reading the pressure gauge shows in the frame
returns value=4.75 unit=bar
